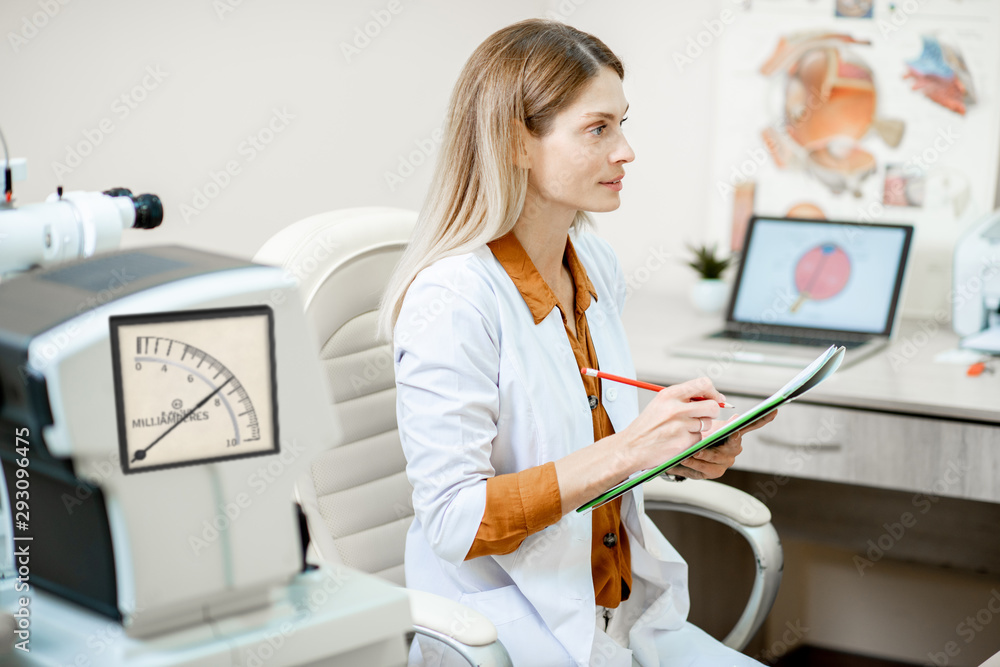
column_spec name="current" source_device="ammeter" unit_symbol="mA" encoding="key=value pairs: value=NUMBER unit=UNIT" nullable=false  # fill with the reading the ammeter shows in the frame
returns value=7.5 unit=mA
